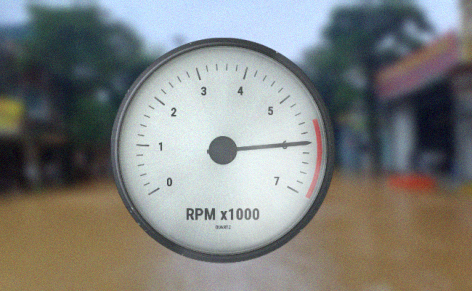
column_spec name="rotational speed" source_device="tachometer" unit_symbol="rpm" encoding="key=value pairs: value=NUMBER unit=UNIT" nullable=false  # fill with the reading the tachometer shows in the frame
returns value=6000 unit=rpm
